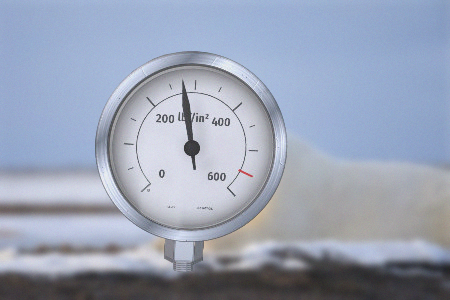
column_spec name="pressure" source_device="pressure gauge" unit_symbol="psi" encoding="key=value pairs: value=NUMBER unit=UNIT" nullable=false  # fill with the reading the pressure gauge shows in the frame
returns value=275 unit=psi
